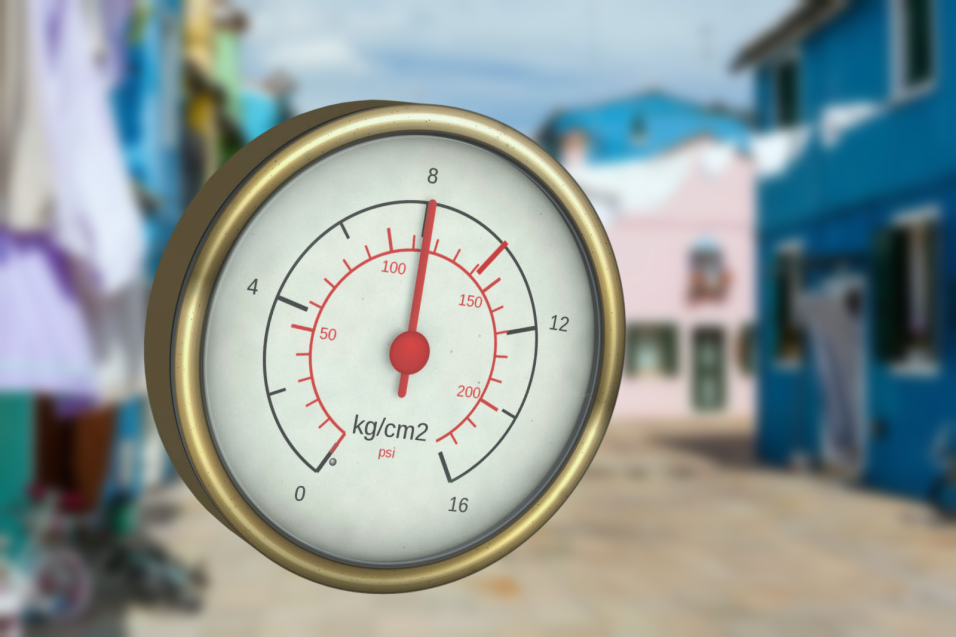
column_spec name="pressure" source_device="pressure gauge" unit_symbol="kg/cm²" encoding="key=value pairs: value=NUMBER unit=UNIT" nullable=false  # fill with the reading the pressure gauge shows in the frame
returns value=8 unit=kg/cm²
